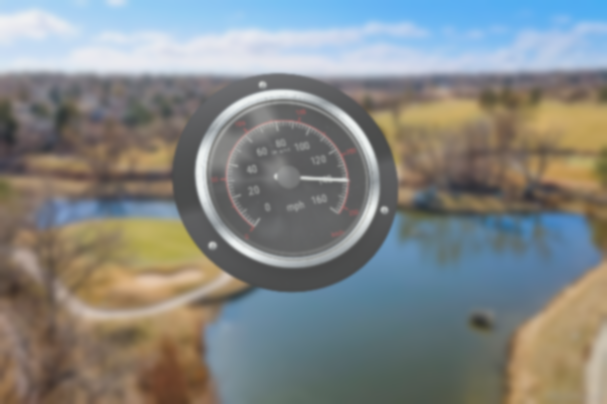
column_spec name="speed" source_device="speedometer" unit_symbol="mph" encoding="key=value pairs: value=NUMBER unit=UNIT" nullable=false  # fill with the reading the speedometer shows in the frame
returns value=140 unit=mph
